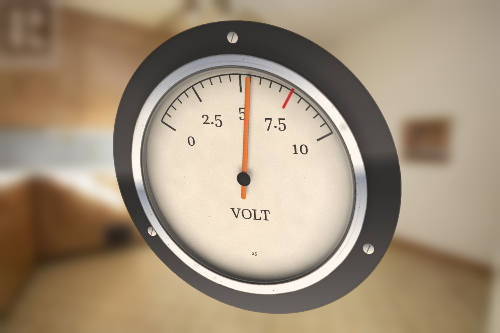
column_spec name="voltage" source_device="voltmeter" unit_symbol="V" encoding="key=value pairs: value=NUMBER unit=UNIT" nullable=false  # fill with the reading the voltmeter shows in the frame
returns value=5.5 unit=V
